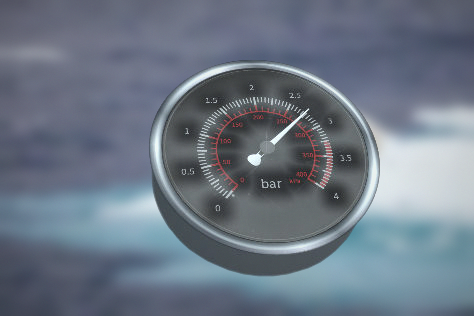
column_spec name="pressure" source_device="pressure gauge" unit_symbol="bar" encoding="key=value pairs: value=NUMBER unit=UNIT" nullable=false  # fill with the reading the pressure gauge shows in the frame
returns value=2.75 unit=bar
